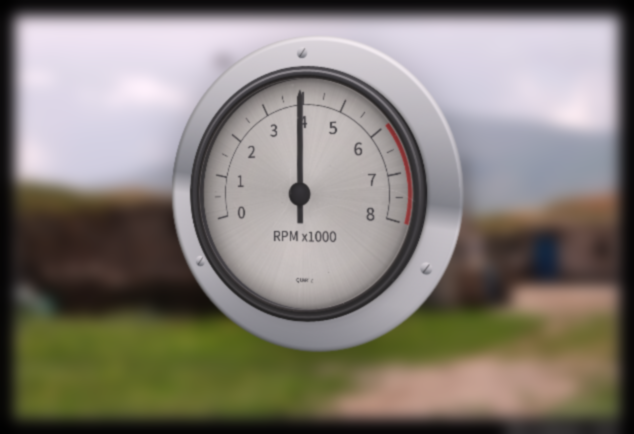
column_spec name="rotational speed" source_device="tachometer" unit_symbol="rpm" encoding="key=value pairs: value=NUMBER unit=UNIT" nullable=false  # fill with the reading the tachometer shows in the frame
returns value=4000 unit=rpm
